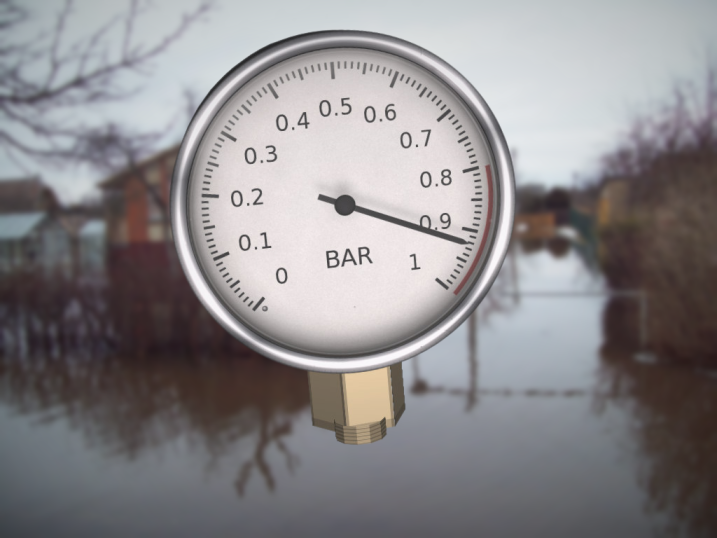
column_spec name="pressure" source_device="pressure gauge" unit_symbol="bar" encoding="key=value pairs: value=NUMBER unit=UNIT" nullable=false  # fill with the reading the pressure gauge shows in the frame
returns value=0.92 unit=bar
